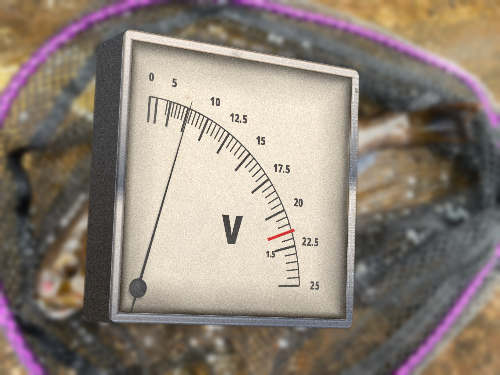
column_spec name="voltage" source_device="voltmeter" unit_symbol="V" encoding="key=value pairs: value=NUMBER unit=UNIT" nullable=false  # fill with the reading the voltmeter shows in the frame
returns value=7.5 unit=V
